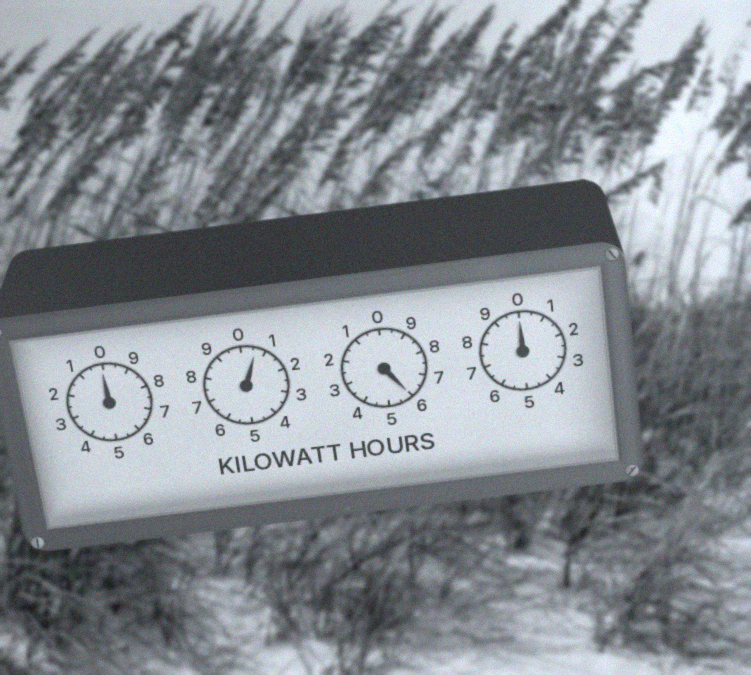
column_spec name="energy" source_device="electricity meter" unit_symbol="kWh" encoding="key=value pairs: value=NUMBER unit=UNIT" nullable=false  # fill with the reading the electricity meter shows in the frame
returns value=60 unit=kWh
